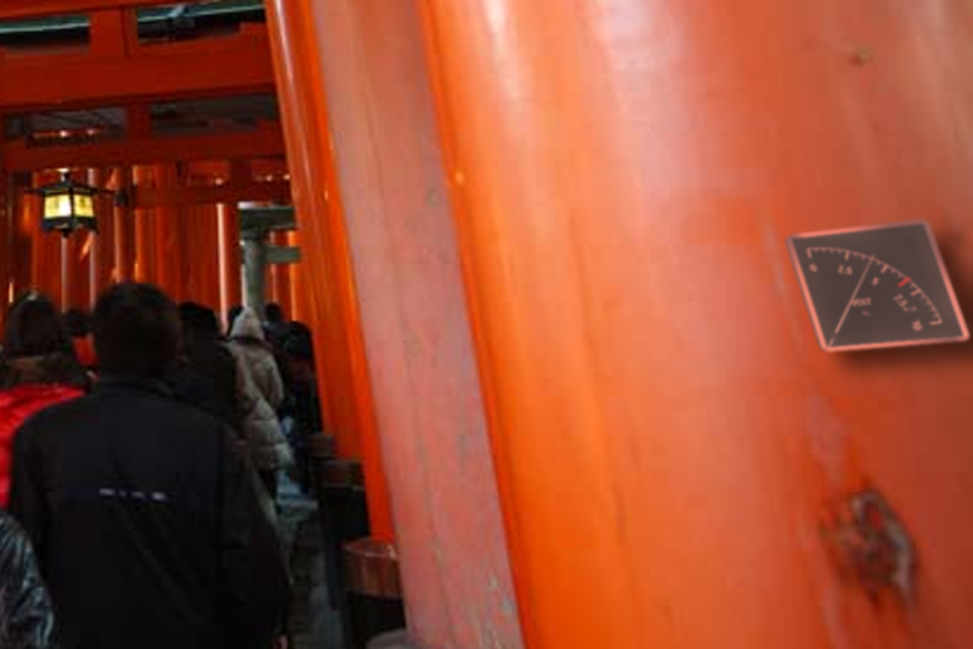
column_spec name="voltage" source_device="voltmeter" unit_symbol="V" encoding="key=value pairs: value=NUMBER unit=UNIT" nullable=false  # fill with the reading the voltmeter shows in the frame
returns value=4 unit=V
